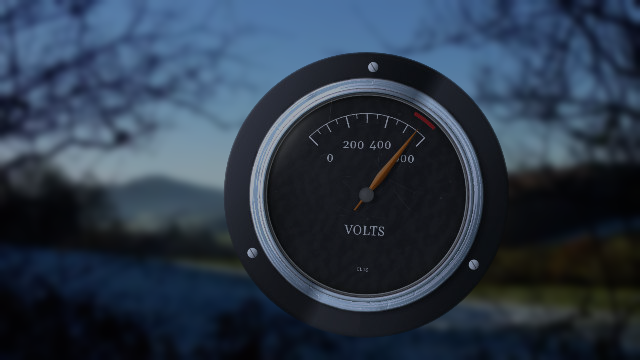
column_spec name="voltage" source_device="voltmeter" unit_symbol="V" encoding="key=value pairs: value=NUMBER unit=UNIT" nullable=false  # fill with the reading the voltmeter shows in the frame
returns value=550 unit=V
